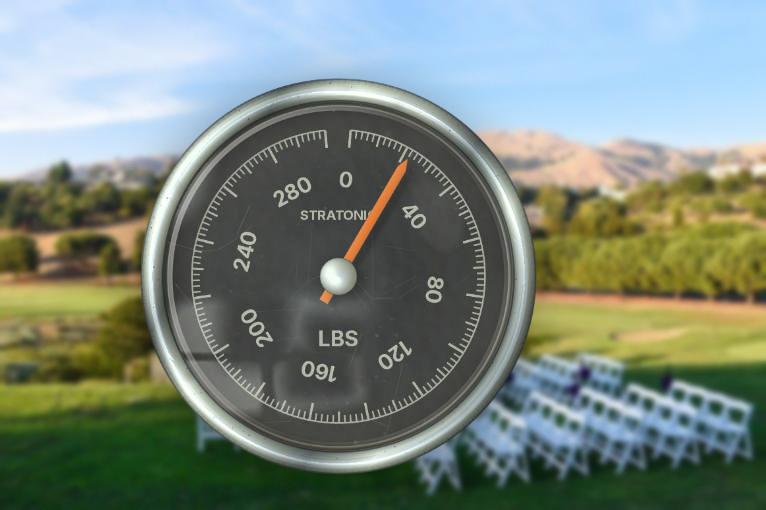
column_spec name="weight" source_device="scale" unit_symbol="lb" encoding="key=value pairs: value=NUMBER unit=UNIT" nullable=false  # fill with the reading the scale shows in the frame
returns value=22 unit=lb
